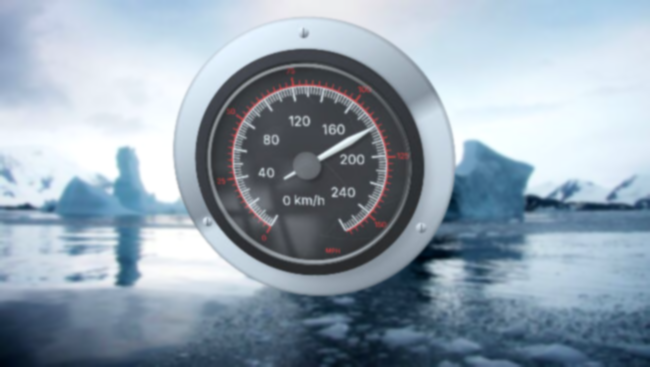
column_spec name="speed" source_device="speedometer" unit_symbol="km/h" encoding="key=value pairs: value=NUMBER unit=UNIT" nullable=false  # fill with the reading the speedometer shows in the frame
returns value=180 unit=km/h
